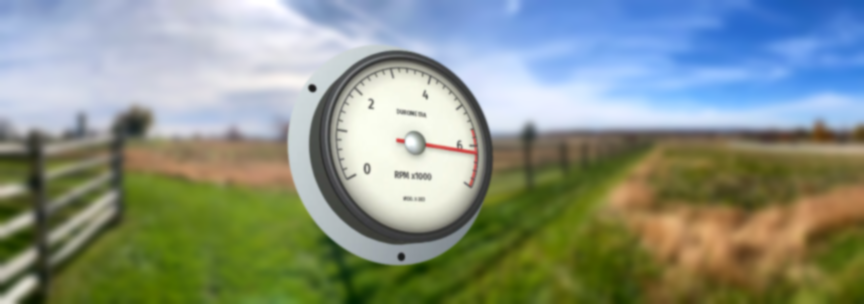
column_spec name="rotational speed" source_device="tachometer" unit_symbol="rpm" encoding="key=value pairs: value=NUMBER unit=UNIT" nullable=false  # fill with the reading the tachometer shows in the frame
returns value=6200 unit=rpm
